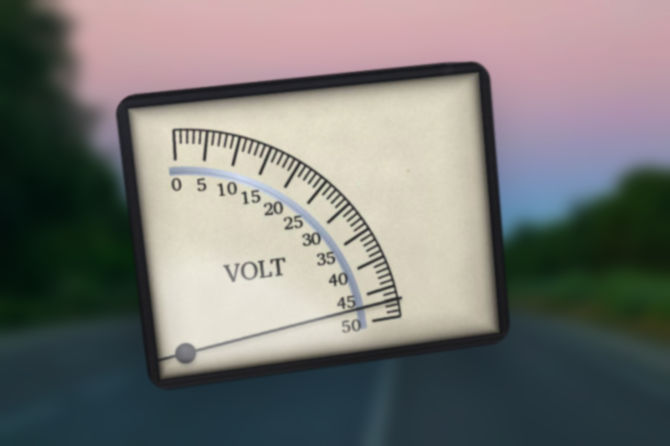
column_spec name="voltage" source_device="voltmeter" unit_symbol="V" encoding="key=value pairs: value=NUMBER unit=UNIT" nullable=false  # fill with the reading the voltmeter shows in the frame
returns value=47 unit=V
